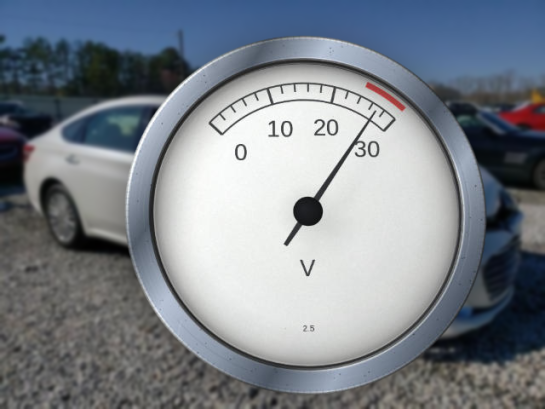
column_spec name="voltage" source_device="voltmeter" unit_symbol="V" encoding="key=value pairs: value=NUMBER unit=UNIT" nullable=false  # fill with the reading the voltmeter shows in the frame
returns value=27 unit=V
